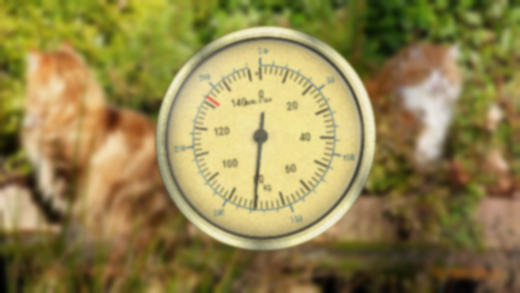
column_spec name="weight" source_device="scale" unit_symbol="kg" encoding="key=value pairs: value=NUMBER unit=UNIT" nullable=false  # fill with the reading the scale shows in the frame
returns value=80 unit=kg
